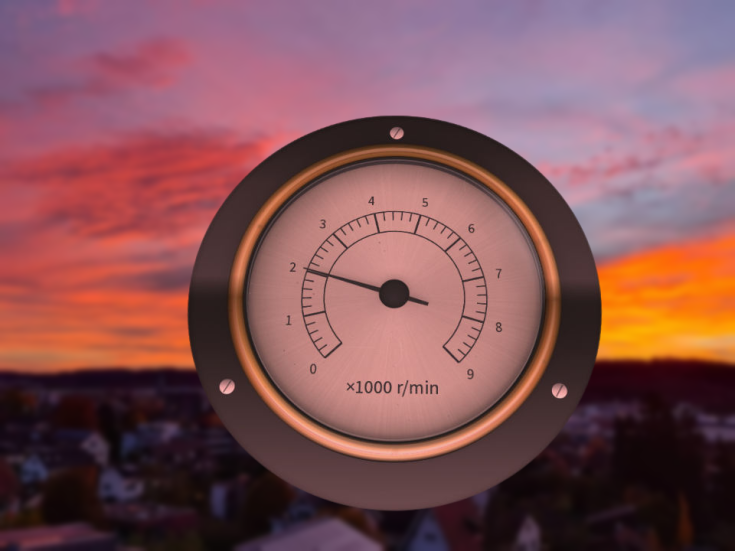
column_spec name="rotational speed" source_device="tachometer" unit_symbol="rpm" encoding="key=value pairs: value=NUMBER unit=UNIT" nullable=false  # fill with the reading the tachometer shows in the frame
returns value=2000 unit=rpm
